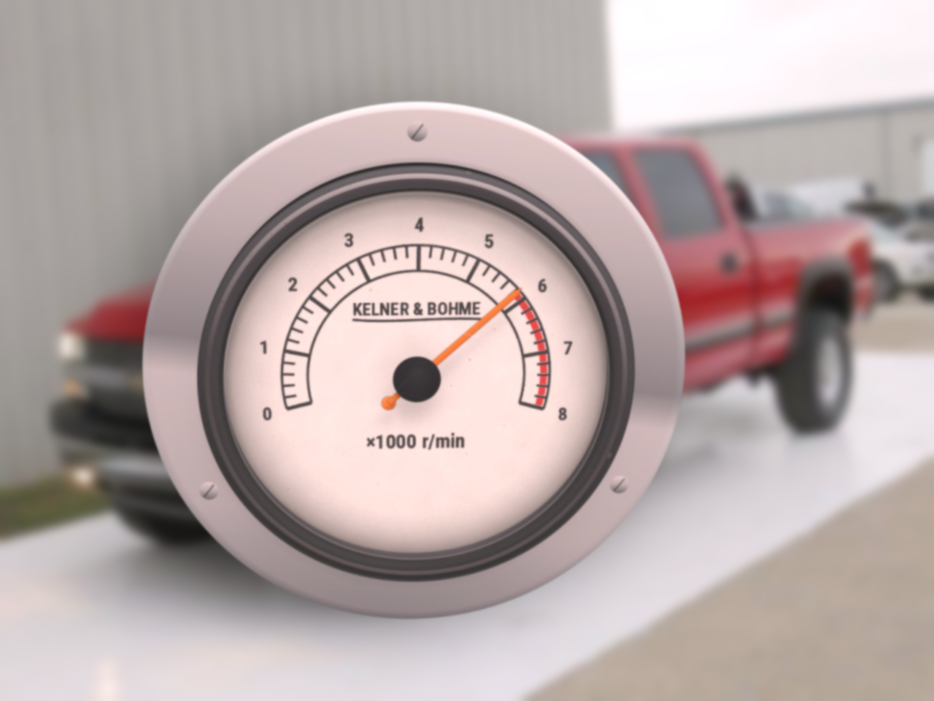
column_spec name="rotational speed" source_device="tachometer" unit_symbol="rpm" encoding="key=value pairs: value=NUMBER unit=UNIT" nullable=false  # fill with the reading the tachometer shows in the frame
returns value=5800 unit=rpm
